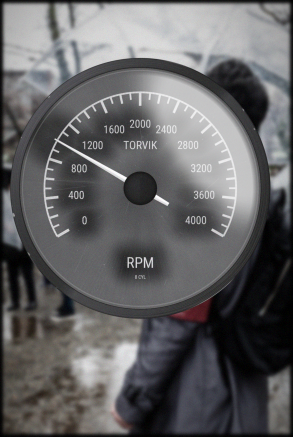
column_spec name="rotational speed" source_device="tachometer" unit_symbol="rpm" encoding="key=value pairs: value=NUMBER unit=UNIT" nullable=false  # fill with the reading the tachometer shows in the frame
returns value=1000 unit=rpm
